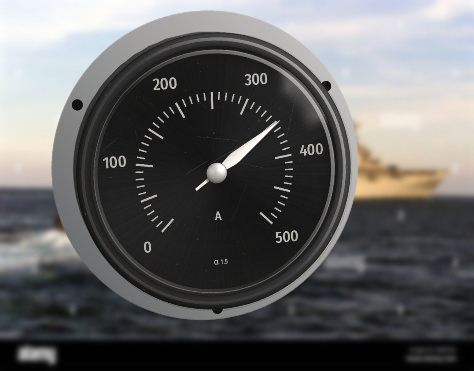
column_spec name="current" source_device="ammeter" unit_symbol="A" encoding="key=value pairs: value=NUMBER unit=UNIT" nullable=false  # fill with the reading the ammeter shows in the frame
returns value=350 unit=A
